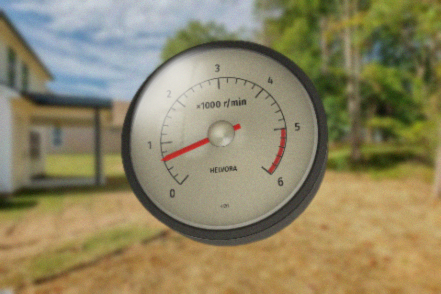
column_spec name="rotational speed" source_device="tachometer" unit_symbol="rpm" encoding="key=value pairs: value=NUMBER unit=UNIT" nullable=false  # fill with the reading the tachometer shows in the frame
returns value=600 unit=rpm
